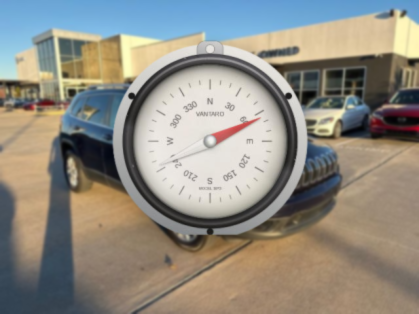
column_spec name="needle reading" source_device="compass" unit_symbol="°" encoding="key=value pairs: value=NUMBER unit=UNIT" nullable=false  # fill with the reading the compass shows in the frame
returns value=65 unit=°
